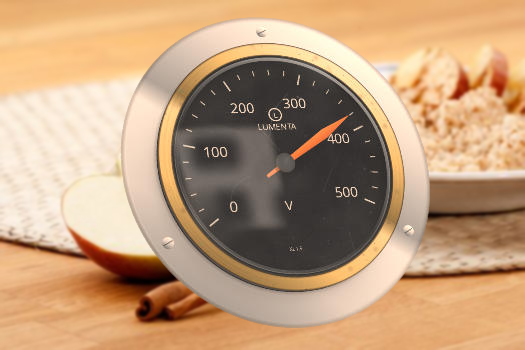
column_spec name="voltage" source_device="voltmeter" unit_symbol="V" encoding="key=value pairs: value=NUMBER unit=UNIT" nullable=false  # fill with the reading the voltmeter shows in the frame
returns value=380 unit=V
